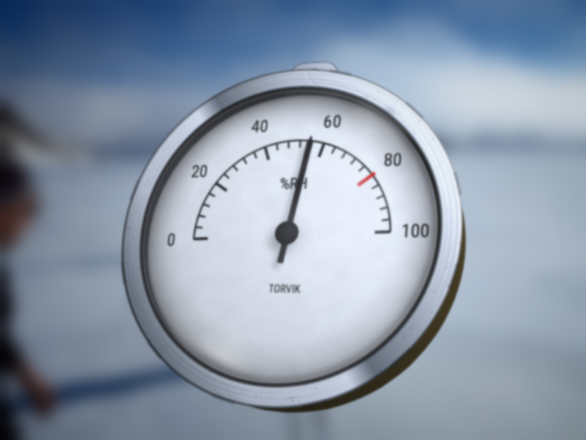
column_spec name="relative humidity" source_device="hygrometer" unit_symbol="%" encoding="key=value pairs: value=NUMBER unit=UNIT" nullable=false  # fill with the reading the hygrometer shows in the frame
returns value=56 unit=%
